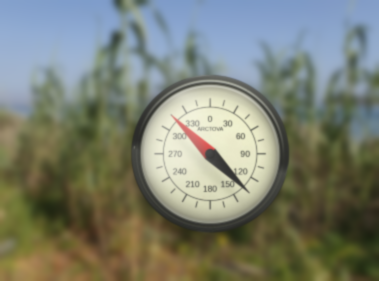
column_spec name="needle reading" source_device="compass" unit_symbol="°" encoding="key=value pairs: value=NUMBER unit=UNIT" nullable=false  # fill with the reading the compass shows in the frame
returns value=315 unit=°
